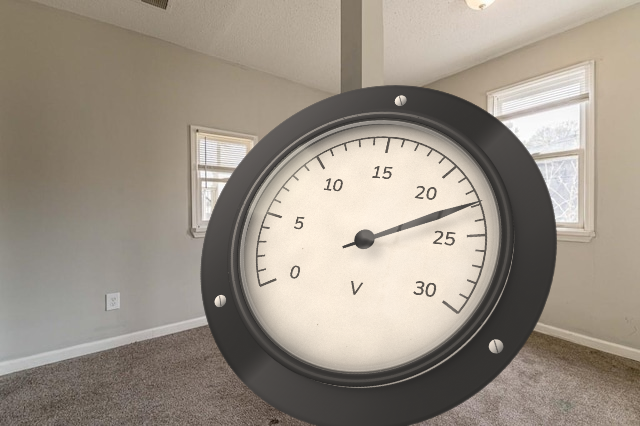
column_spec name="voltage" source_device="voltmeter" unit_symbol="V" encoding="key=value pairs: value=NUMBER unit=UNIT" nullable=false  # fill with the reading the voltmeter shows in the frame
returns value=23 unit=V
